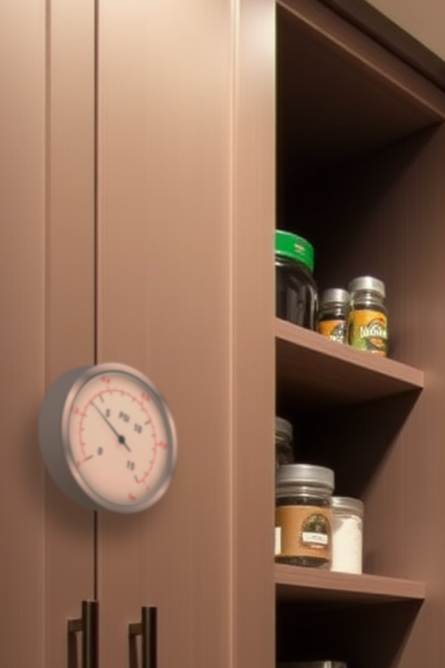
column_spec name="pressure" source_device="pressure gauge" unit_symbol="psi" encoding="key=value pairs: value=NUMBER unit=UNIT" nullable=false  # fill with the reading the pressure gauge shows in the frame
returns value=4 unit=psi
